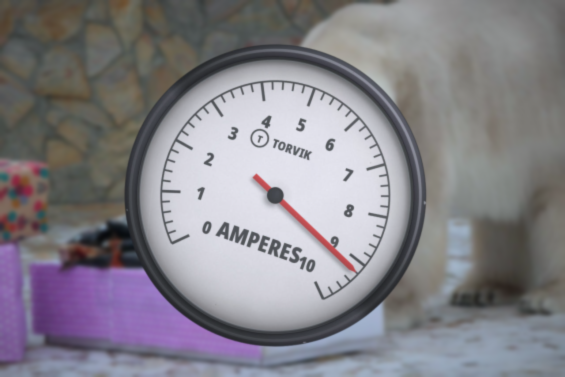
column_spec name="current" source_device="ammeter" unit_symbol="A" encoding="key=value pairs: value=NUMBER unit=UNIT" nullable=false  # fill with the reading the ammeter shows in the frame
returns value=9.2 unit=A
